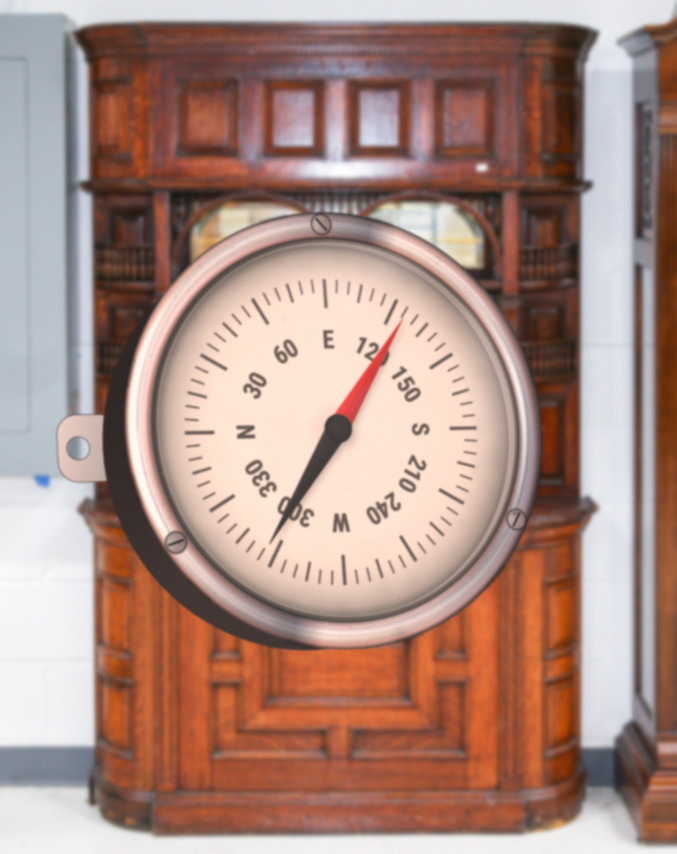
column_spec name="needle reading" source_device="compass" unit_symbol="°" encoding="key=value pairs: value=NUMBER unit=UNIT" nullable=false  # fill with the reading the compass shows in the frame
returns value=125 unit=°
